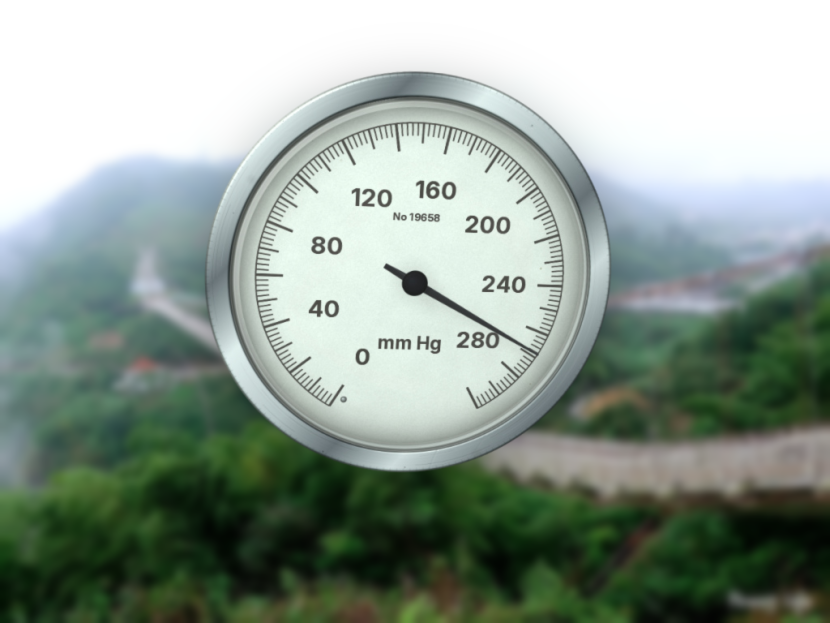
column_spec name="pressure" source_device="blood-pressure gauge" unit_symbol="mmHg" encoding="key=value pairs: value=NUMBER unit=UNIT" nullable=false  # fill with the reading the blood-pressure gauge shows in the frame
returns value=268 unit=mmHg
